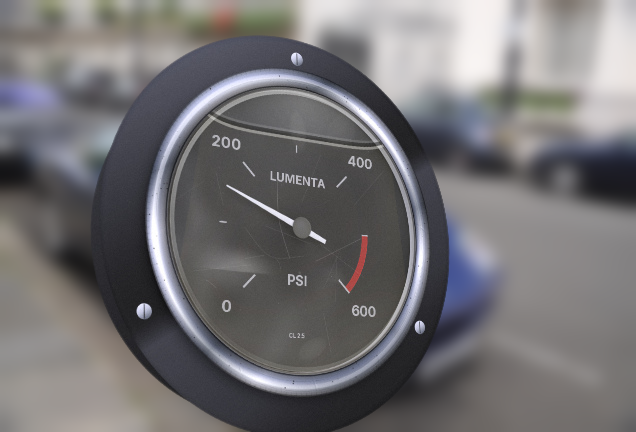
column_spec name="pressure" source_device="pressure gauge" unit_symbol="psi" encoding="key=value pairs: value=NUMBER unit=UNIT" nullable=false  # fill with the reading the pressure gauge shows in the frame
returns value=150 unit=psi
